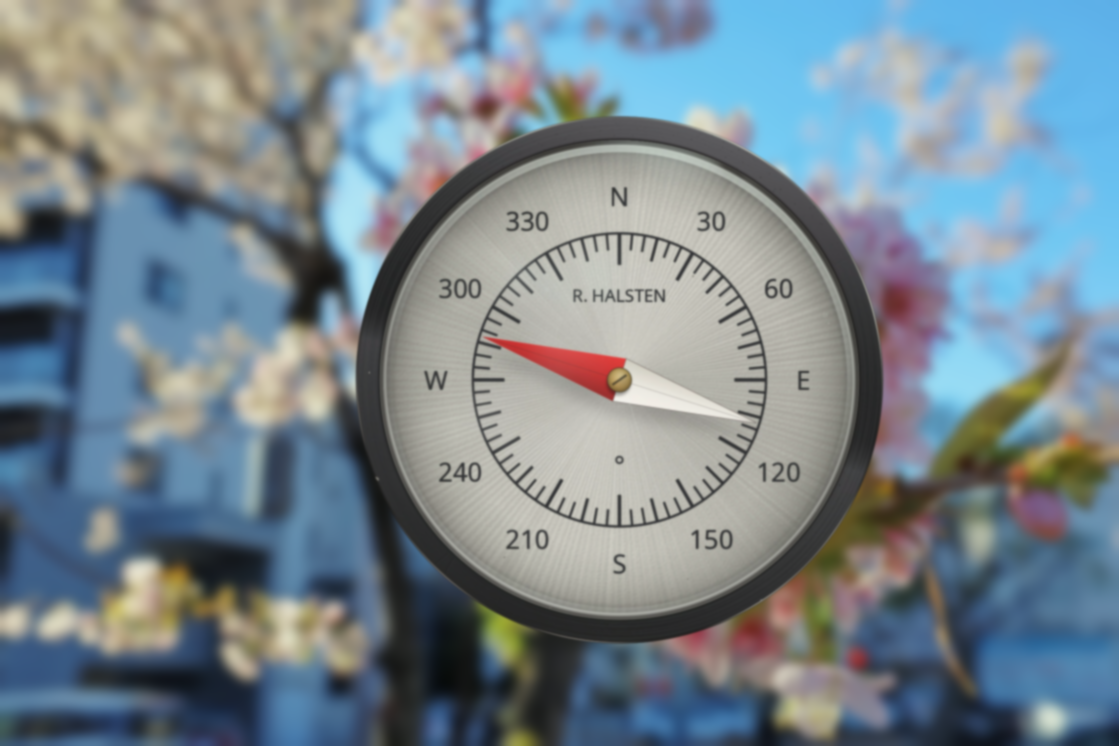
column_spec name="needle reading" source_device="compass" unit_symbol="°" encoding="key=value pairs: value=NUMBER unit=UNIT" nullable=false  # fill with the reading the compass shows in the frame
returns value=287.5 unit=°
